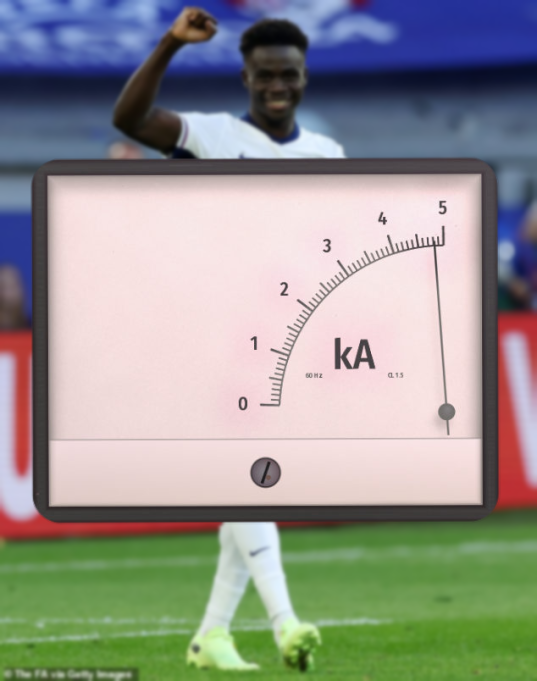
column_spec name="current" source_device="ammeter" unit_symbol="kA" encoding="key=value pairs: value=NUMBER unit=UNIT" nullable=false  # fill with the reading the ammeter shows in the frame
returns value=4.8 unit=kA
